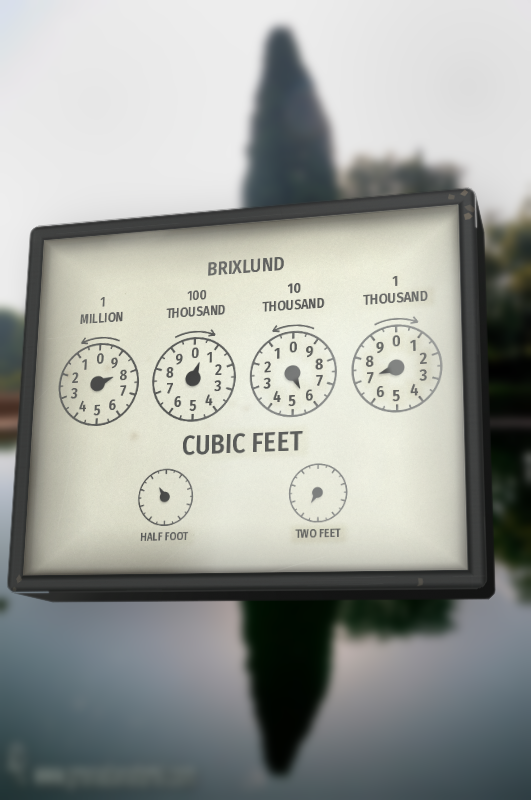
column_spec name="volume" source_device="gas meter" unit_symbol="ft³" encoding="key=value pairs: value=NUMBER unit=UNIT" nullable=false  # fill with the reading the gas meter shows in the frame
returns value=805700 unit=ft³
